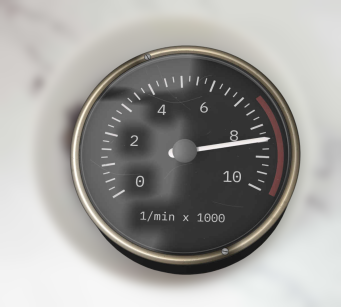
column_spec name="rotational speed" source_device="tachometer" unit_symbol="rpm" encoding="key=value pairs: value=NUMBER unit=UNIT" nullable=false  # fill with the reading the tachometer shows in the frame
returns value=8500 unit=rpm
